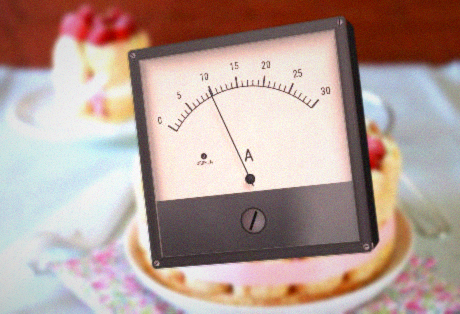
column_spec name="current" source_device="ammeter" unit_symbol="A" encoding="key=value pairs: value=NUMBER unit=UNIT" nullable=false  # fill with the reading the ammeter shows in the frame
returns value=10 unit=A
